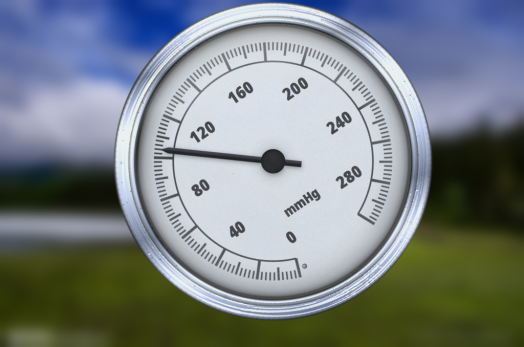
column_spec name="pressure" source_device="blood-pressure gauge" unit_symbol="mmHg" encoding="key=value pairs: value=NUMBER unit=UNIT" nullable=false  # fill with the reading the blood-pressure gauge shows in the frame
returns value=104 unit=mmHg
